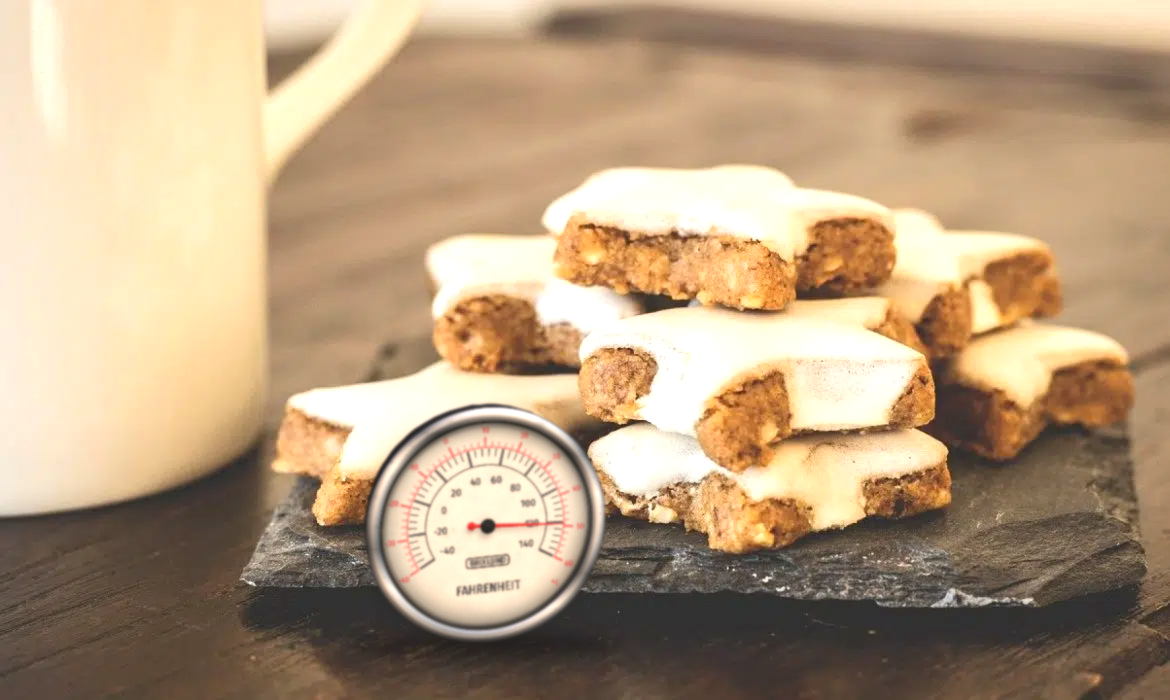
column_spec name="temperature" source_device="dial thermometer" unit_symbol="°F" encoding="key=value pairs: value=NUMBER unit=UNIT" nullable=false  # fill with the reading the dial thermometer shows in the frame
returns value=120 unit=°F
